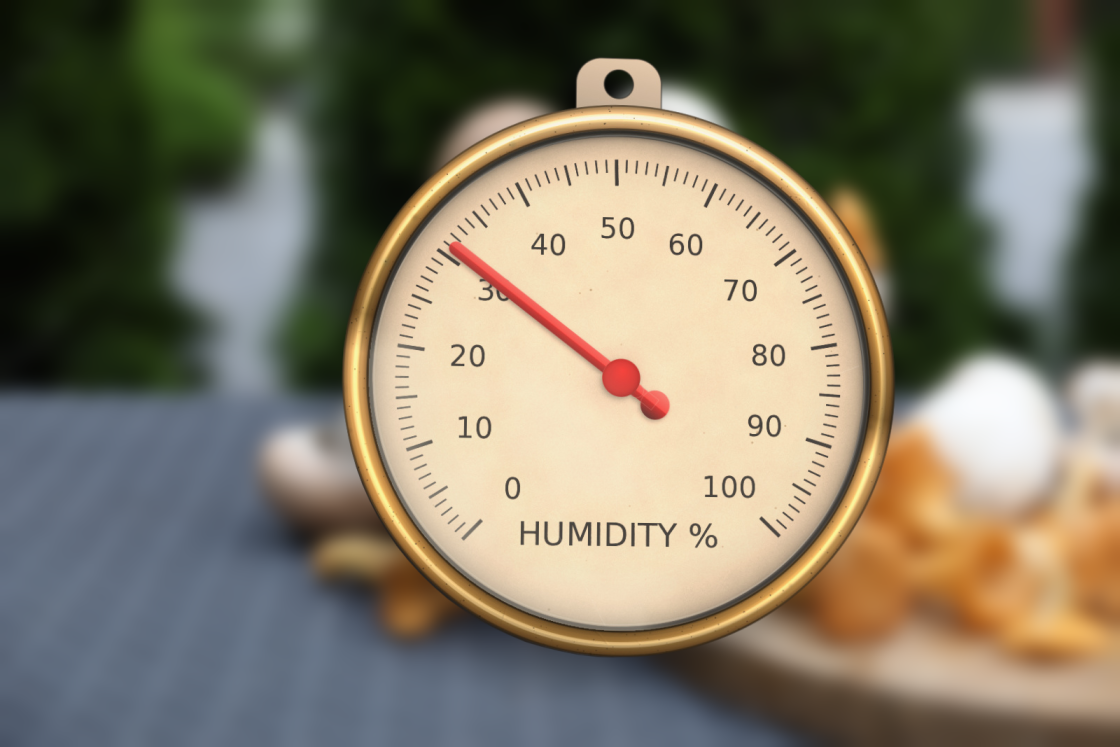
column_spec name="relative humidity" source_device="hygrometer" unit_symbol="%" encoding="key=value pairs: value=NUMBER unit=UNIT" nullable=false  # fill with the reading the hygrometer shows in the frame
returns value=31 unit=%
